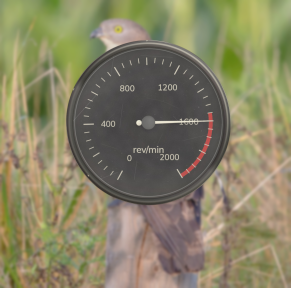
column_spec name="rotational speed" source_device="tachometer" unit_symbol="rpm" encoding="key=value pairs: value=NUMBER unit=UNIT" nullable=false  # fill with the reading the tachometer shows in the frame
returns value=1600 unit=rpm
